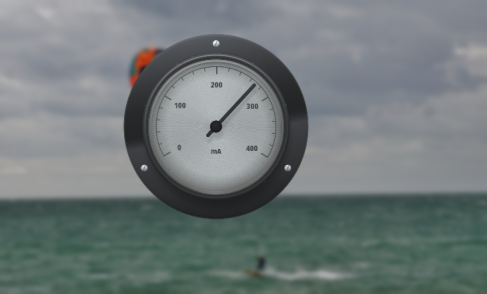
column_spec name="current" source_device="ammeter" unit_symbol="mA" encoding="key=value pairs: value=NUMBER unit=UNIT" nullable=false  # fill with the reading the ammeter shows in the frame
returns value=270 unit=mA
